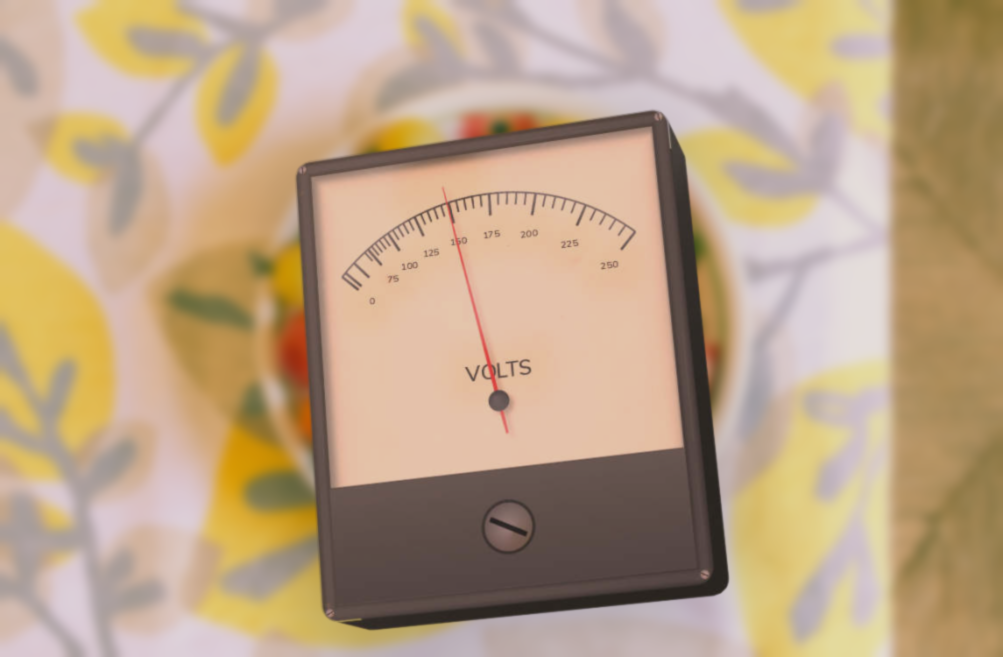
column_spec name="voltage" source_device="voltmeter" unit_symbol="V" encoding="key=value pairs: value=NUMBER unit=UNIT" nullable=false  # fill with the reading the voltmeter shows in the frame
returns value=150 unit=V
